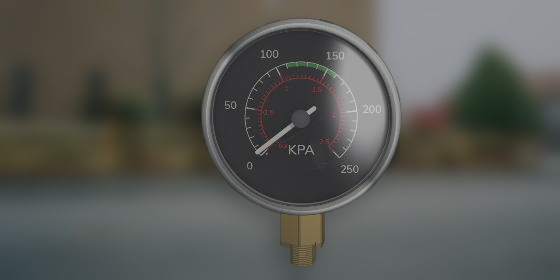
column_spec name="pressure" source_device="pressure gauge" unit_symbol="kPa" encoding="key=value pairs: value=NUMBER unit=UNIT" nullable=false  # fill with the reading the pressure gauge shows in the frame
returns value=5 unit=kPa
